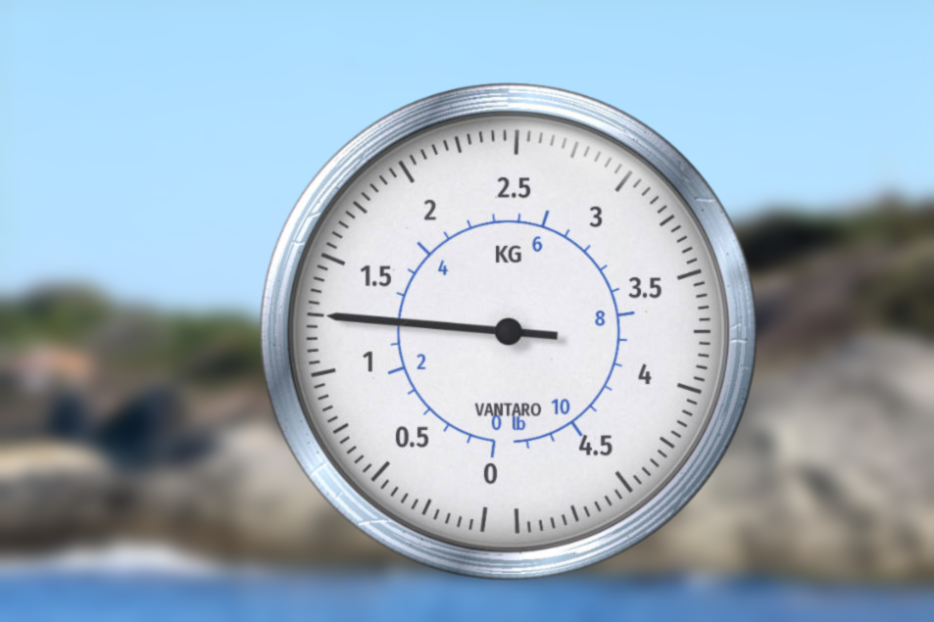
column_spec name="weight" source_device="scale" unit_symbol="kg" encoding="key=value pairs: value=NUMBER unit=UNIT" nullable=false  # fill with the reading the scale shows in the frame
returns value=1.25 unit=kg
